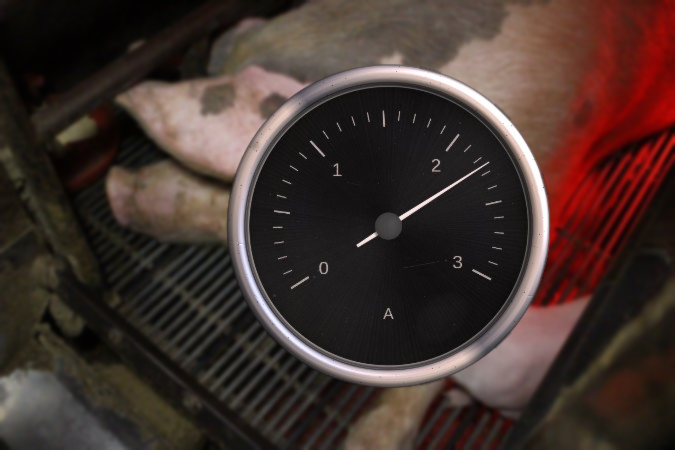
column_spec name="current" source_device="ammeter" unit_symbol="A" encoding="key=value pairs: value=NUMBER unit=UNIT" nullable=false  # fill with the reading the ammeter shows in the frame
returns value=2.25 unit=A
